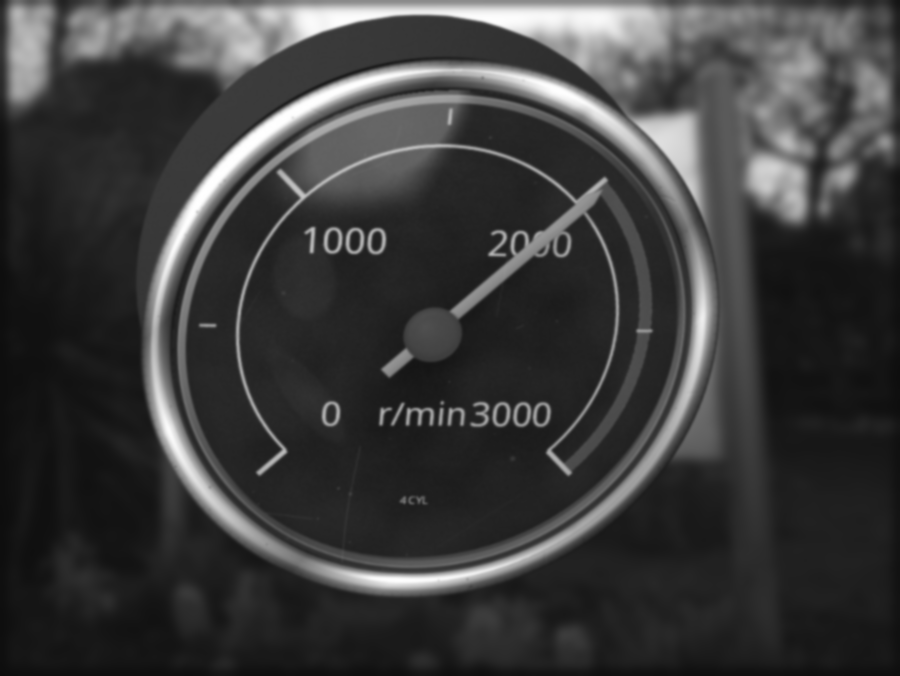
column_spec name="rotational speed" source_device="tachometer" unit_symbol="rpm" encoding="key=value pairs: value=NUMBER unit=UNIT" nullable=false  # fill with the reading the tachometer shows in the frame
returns value=2000 unit=rpm
